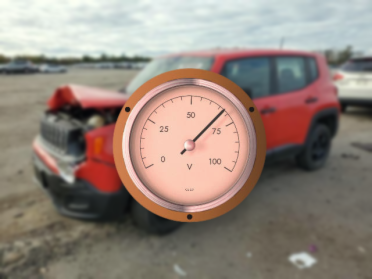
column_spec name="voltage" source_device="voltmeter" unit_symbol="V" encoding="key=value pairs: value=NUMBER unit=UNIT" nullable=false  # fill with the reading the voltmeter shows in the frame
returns value=67.5 unit=V
